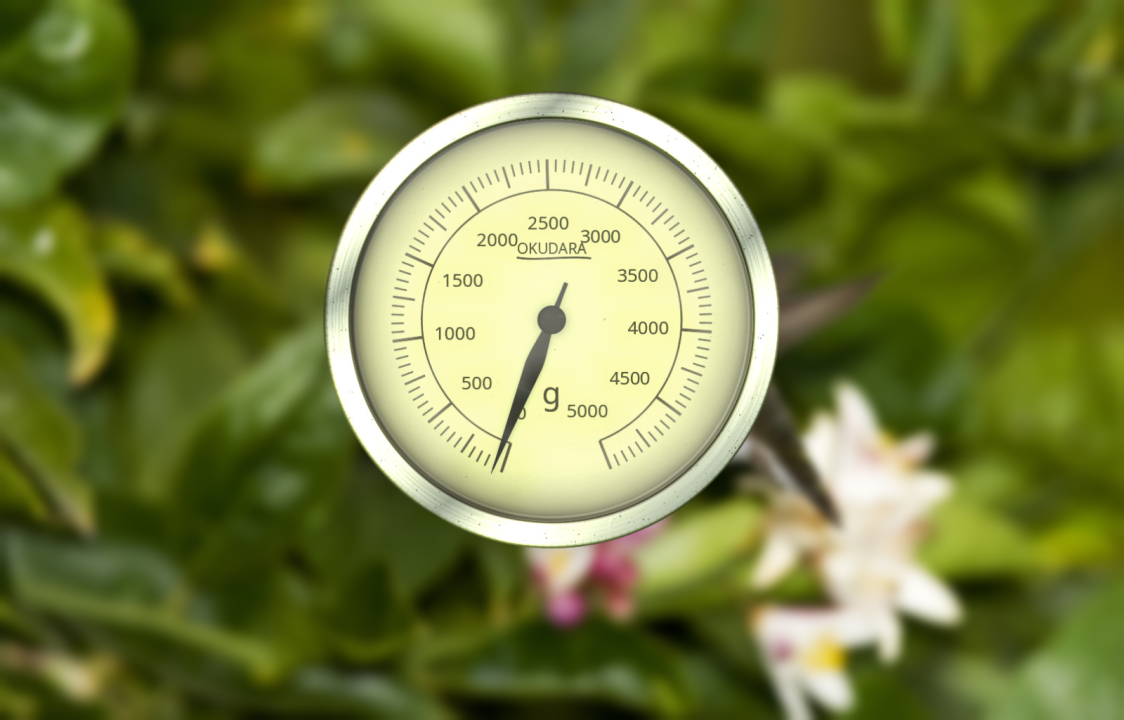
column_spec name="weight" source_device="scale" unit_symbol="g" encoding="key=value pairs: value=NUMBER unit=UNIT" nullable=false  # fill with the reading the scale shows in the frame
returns value=50 unit=g
